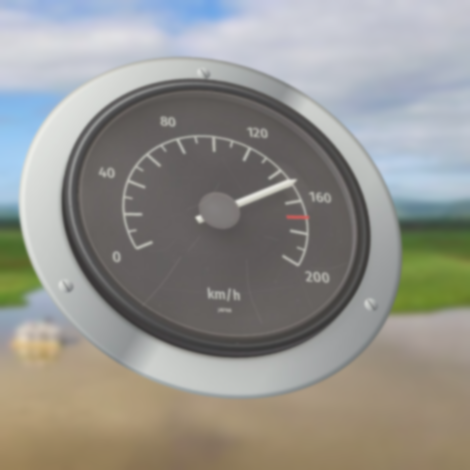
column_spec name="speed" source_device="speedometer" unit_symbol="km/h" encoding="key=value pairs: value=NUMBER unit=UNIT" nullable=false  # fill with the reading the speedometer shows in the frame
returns value=150 unit=km/h
